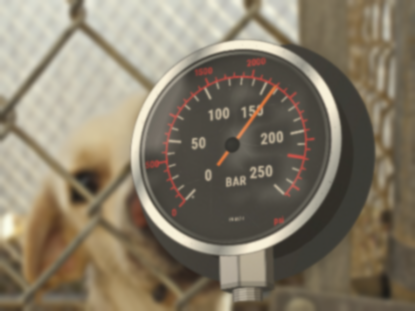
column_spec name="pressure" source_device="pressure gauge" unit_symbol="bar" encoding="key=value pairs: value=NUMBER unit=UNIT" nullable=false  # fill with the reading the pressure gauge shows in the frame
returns value=160 unit=bar
